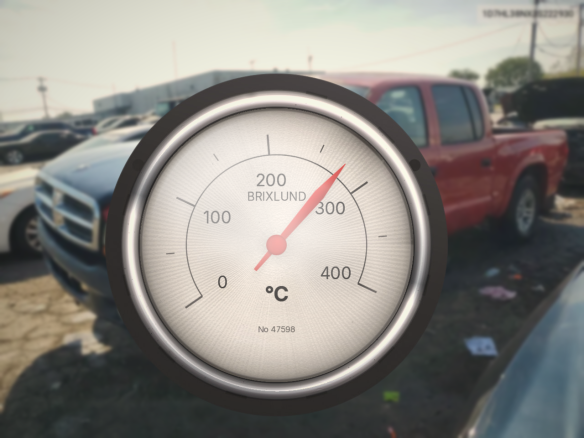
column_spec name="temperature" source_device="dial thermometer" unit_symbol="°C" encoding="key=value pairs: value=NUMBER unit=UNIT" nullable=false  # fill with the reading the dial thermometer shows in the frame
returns value=275 unit=°C
